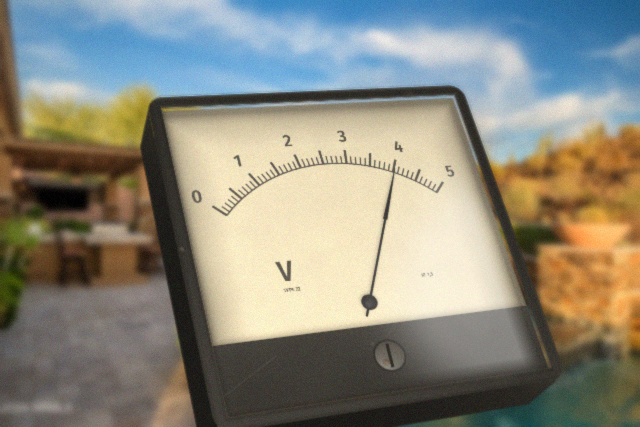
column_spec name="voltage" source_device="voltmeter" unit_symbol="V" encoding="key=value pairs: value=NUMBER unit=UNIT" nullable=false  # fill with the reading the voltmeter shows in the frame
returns value=4 unit=V
